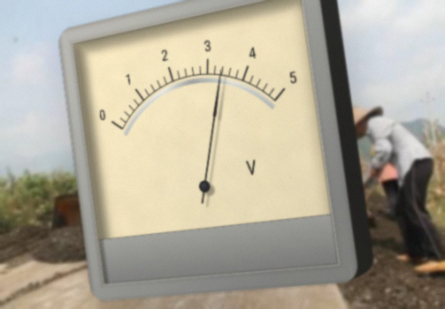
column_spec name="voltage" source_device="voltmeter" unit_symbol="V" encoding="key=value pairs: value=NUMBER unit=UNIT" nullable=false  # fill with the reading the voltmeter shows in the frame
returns value=3.4 unit=V
